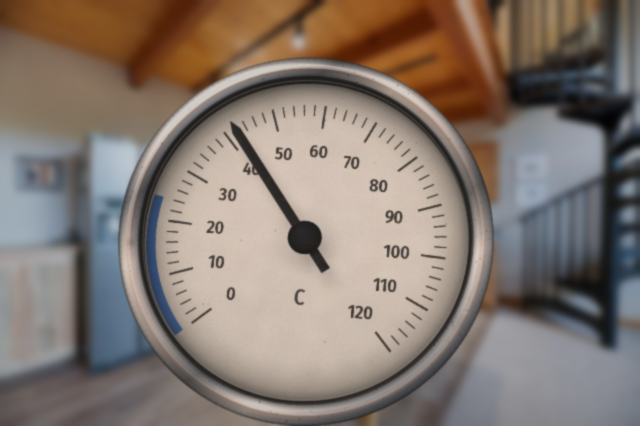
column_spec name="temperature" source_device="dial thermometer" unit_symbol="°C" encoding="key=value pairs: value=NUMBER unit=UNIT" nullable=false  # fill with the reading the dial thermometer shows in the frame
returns value=42 unit=°C
